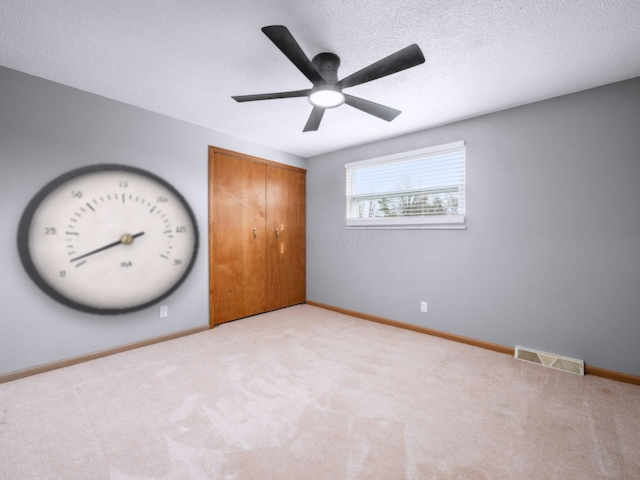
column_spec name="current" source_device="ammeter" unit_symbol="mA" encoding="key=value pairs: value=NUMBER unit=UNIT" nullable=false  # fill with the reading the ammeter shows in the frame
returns value=5 unit=mA
